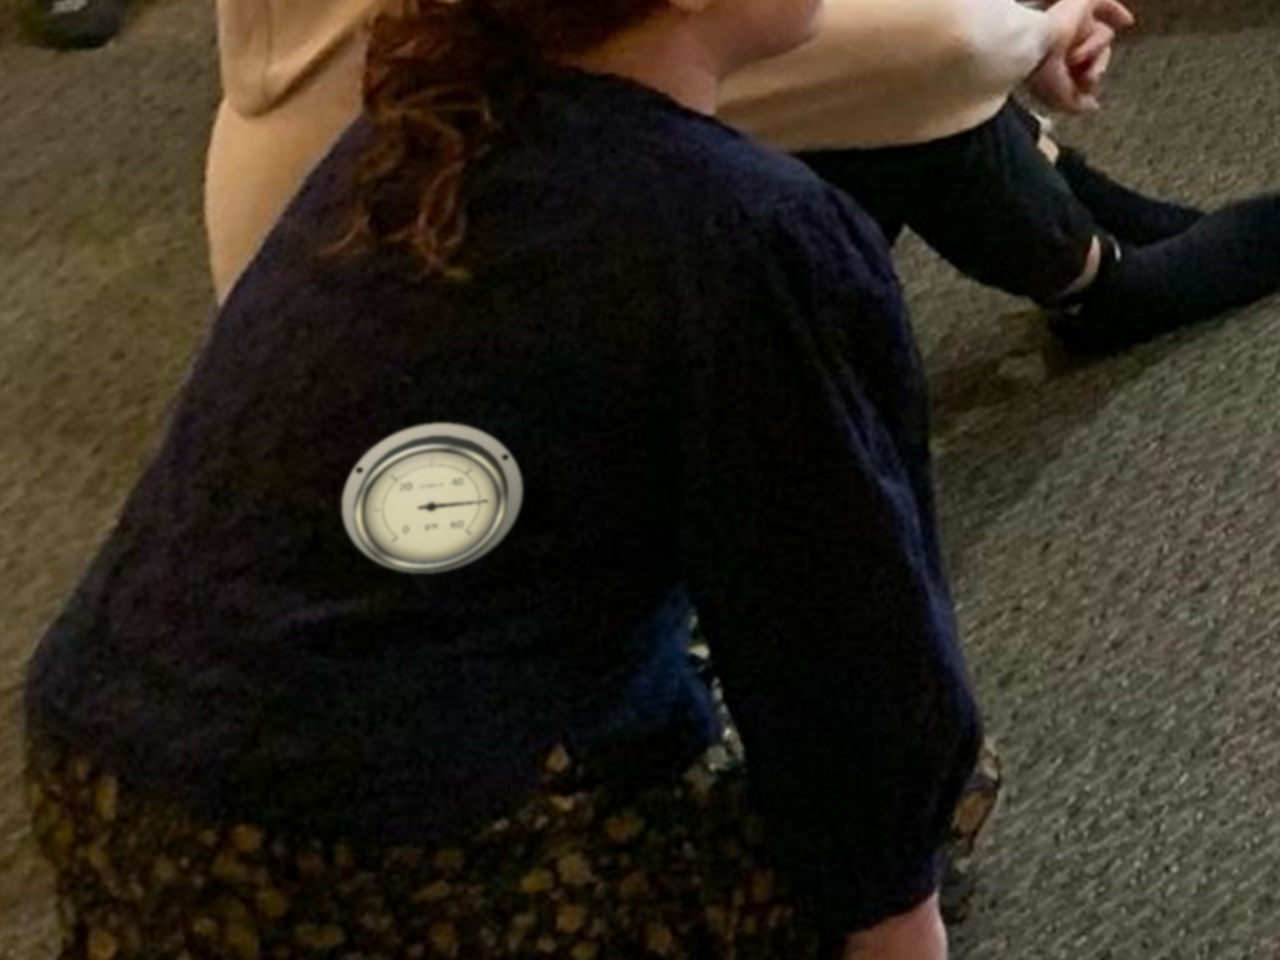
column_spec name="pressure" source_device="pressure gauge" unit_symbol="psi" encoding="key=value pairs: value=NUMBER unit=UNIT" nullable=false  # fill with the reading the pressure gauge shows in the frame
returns value=50 unit=psi
